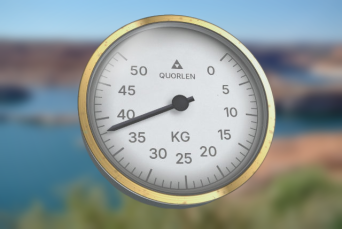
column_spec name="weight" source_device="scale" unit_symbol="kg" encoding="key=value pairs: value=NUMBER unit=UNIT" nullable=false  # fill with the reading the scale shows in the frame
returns value=38 unit=kg
